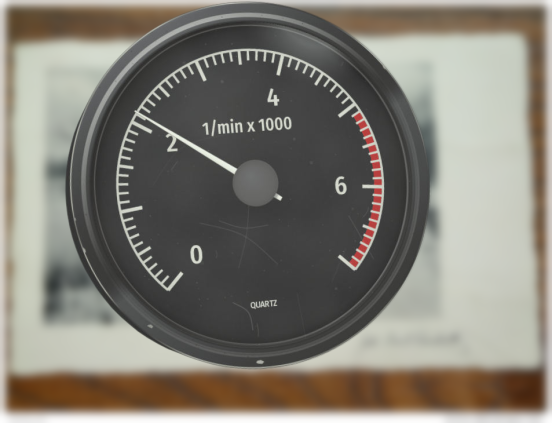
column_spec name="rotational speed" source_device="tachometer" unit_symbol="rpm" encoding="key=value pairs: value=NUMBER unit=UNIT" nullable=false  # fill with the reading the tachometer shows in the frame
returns value=2100 unit=rpm
